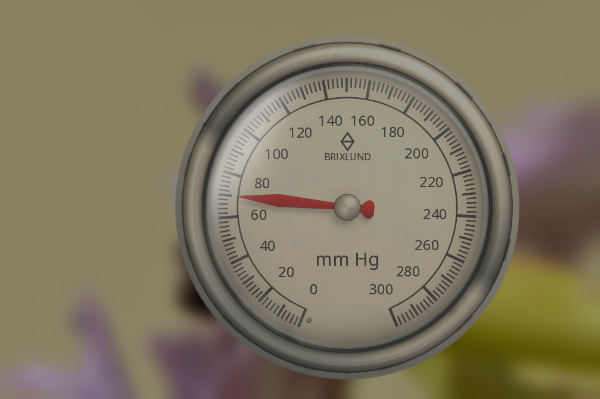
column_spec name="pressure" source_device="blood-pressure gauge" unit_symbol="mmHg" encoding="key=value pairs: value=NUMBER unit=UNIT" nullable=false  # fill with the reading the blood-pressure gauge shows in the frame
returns value=70 unit=mmHg
